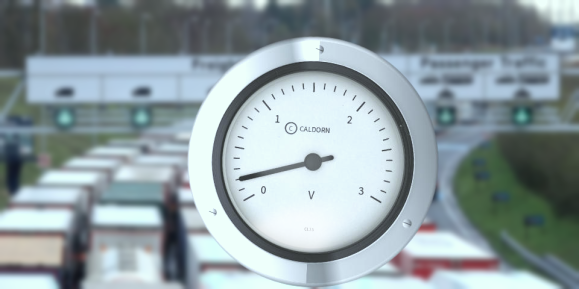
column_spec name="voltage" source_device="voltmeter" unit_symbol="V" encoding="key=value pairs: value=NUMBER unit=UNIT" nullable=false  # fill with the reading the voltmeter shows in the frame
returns value=0.2 unit=V
